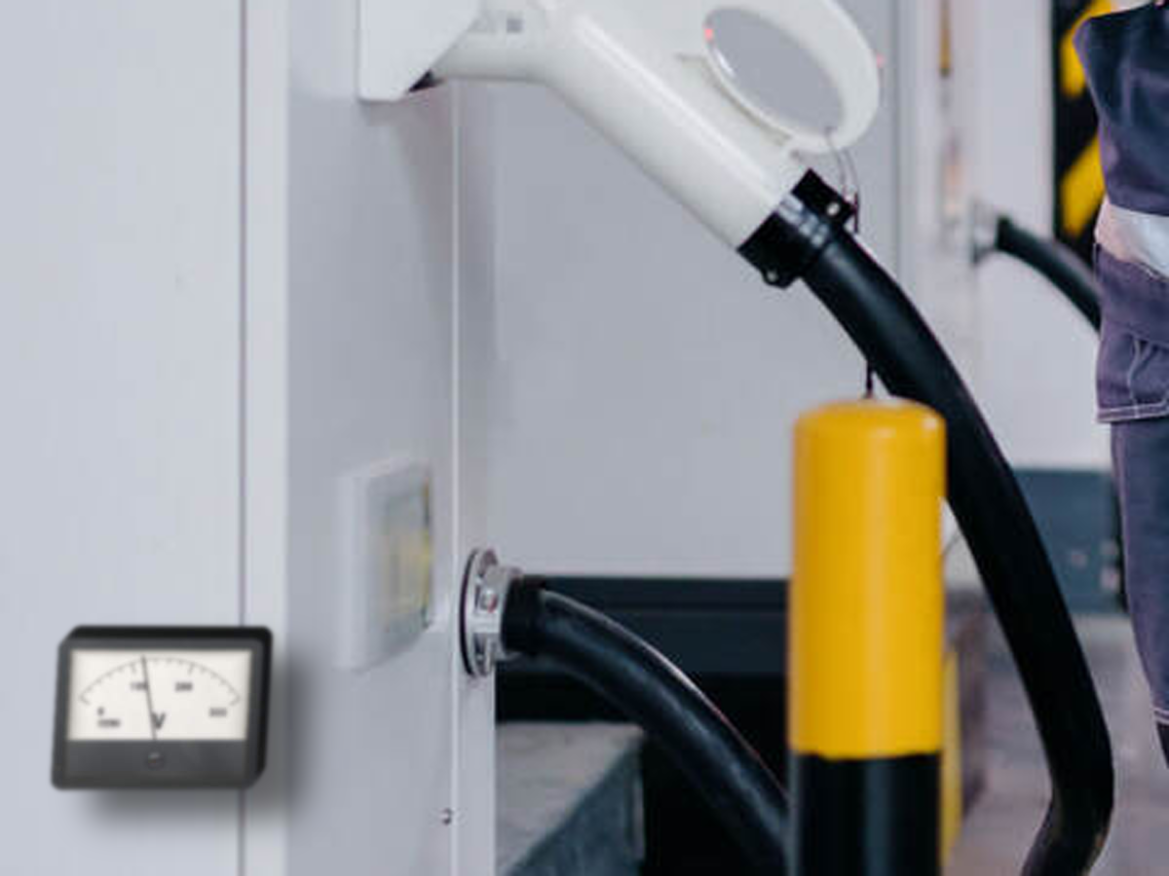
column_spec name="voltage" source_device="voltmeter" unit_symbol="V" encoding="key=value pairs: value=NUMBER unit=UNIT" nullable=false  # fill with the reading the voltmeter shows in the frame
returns value=120 unit=V
